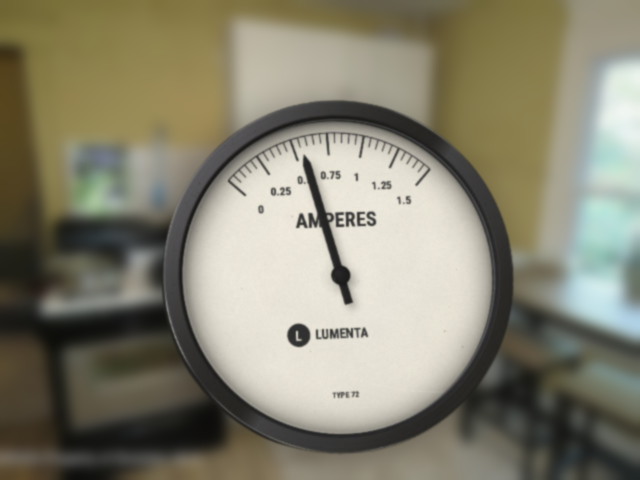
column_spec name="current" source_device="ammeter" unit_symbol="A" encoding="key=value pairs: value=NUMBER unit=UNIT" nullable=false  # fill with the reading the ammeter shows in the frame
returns value=0.55 unit=A
